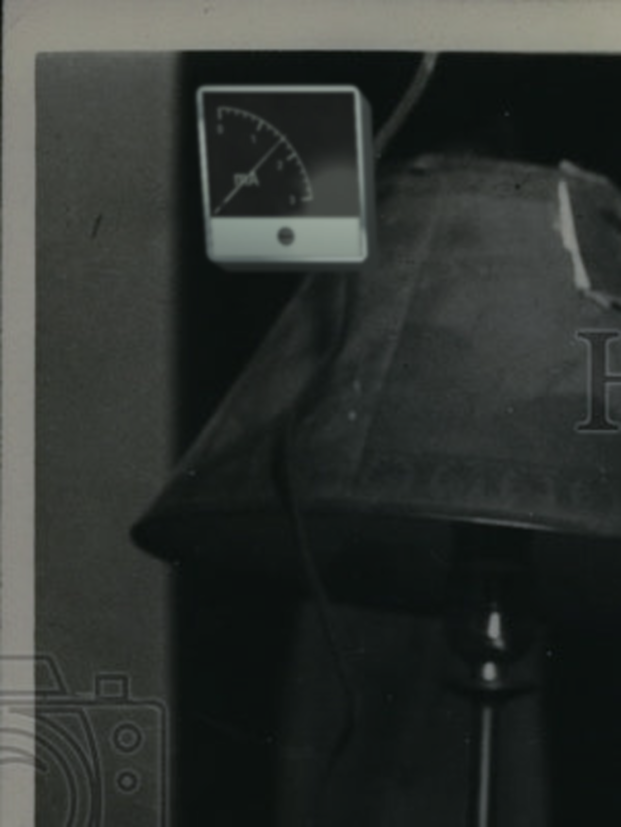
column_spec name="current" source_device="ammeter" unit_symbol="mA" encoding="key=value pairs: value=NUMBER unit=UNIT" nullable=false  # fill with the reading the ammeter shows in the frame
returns value=1.6 unit=mA
